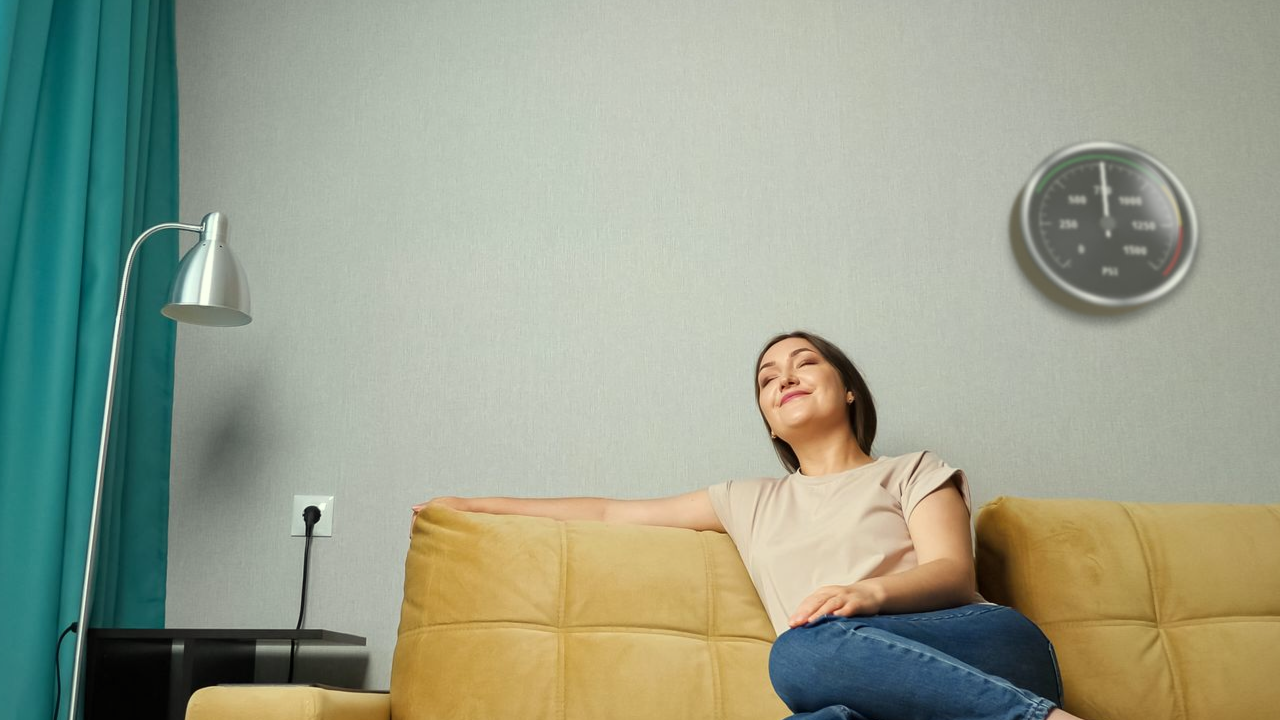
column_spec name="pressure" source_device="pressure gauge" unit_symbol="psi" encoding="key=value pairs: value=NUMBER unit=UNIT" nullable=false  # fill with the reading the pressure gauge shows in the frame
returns value=750 unit=psi
